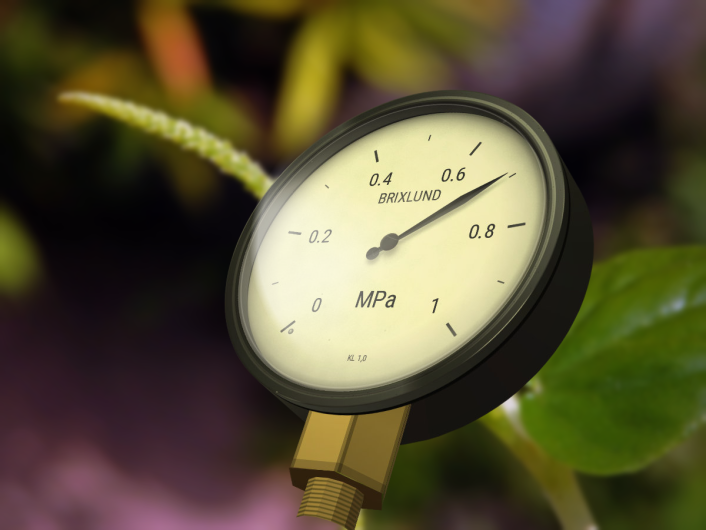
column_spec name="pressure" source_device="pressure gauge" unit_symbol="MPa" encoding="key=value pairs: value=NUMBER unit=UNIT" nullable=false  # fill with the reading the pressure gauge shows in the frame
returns value=0.7 unit=MPa
